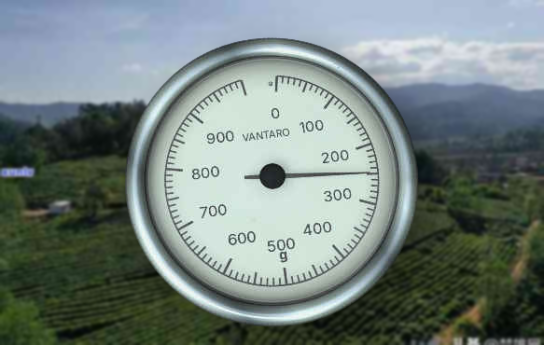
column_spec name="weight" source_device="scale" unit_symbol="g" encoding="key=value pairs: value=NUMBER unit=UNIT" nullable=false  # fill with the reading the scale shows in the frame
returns value=250 unit=g
